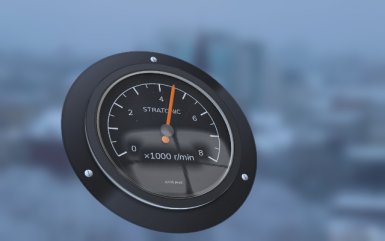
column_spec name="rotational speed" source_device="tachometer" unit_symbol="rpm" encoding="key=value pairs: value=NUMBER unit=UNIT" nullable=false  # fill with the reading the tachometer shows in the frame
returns value=4500 unit=rpm
